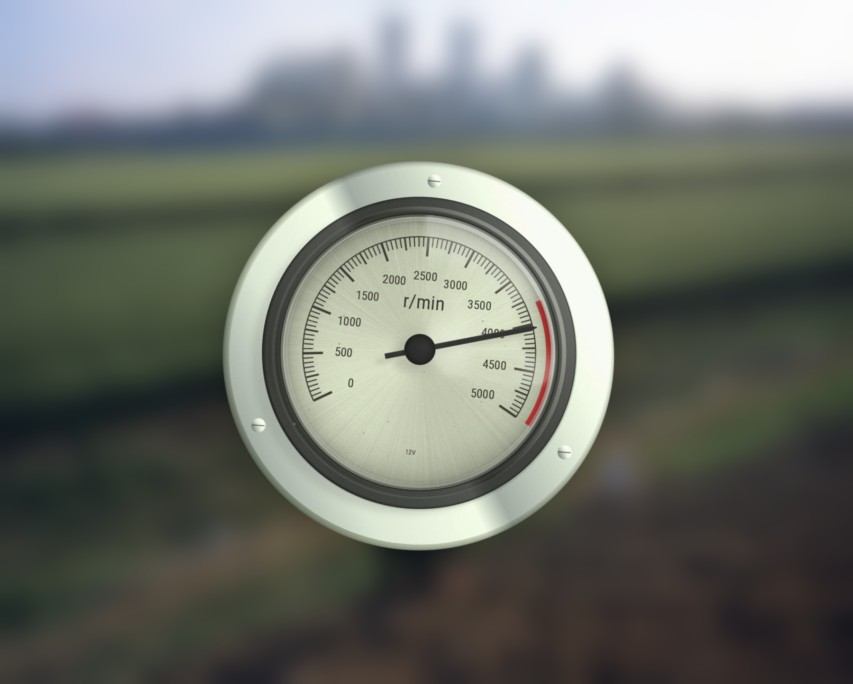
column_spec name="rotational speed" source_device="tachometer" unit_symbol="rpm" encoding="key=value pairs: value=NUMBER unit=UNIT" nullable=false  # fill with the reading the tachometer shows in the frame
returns value=4050 unit=rpm
